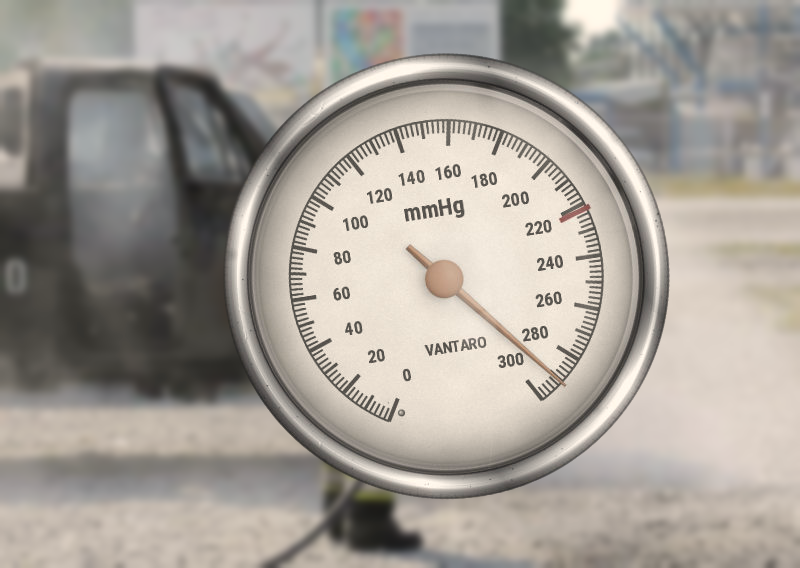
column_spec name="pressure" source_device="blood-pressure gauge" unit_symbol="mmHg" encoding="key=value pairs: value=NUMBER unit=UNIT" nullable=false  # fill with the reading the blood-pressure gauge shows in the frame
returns value=290 unit=mmHg
